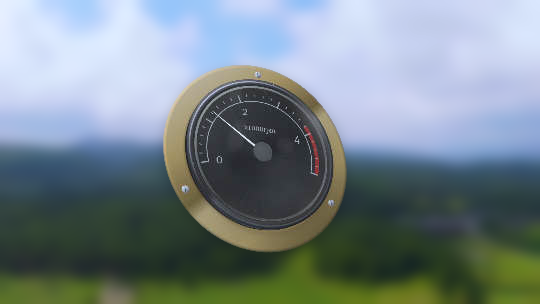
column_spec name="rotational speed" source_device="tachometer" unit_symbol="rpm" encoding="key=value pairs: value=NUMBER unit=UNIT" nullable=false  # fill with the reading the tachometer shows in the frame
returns value=1200 unit=rpm
